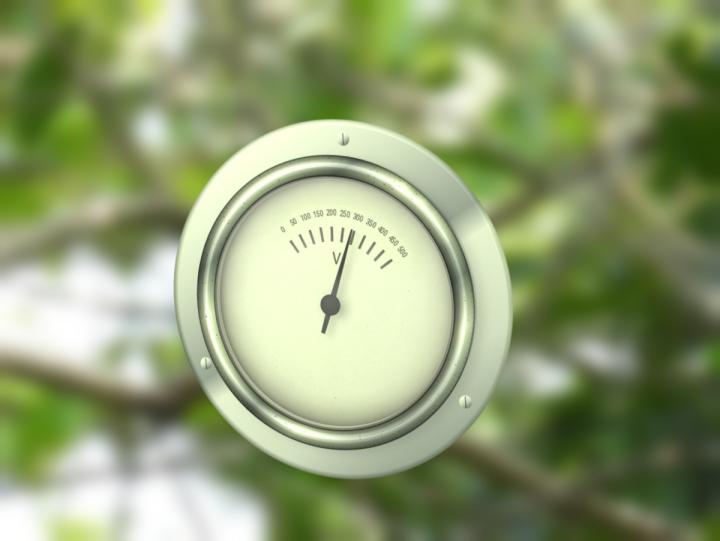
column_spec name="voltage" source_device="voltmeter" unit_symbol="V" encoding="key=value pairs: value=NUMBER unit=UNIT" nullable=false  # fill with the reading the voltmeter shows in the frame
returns value=300 unit=V
